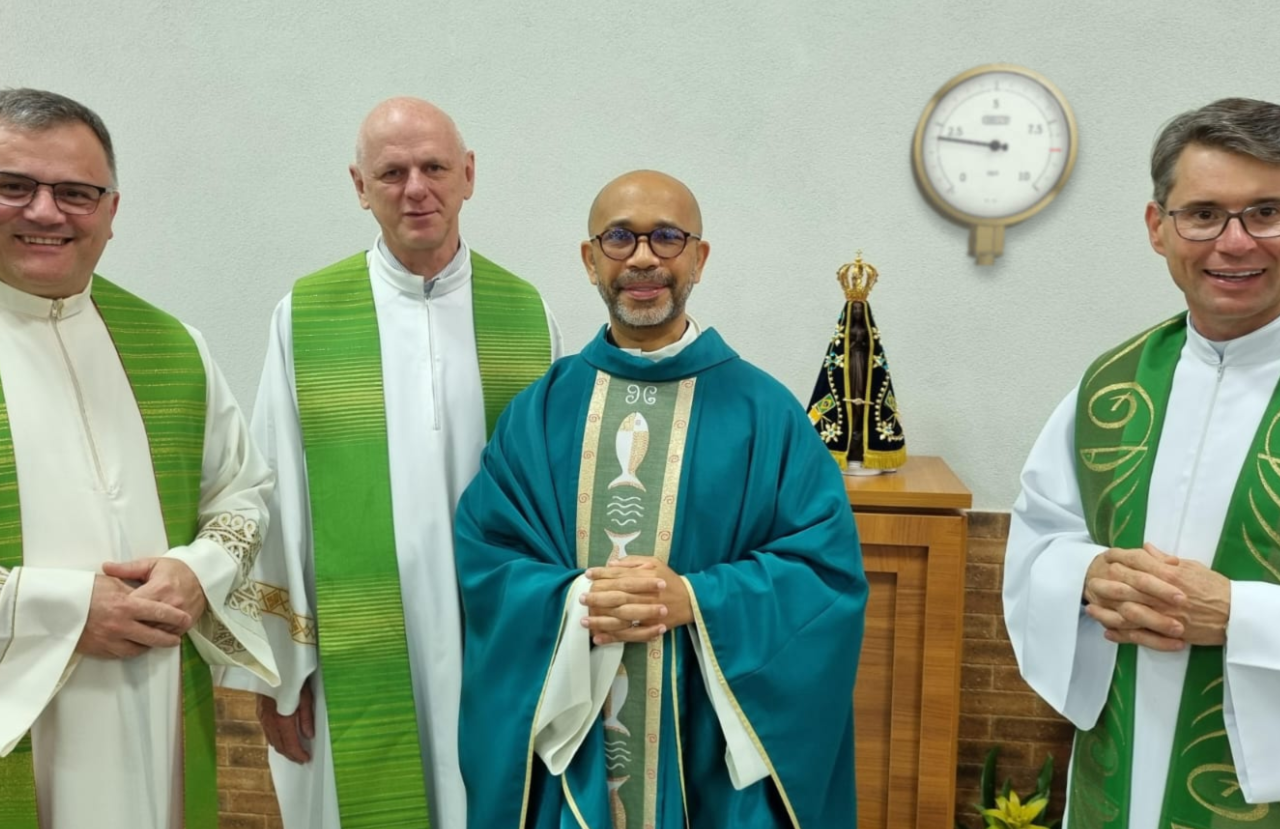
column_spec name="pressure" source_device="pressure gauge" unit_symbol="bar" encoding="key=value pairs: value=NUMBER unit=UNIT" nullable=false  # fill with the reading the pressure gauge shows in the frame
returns value=2 unit=bar
